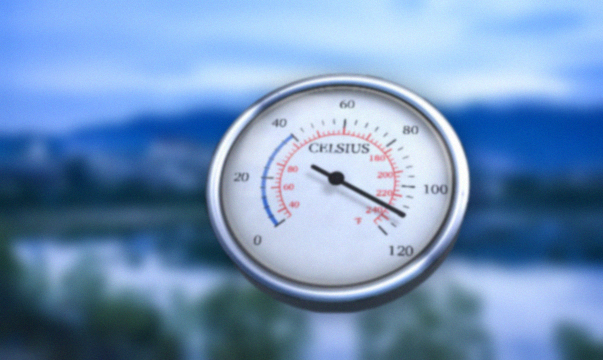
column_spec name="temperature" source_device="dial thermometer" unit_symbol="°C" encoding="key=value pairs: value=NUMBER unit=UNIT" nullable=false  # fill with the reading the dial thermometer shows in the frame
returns value=112 unit=°C
